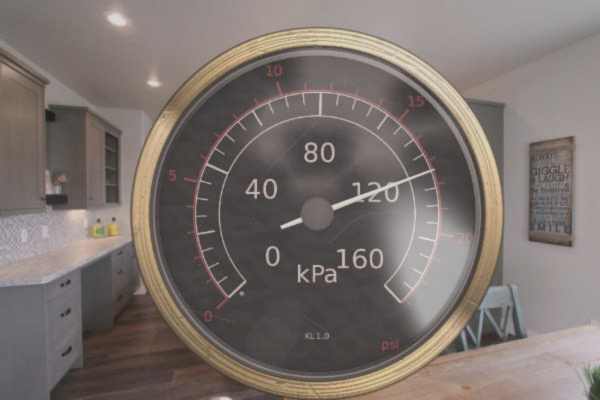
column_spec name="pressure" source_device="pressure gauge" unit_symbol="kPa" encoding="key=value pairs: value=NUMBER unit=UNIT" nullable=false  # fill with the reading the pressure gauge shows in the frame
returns value=120 unit=kPa
